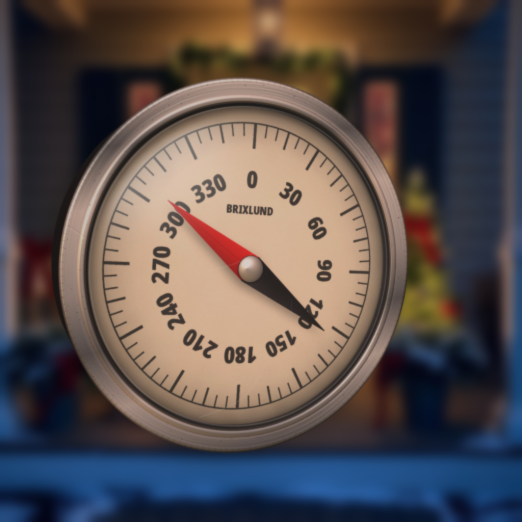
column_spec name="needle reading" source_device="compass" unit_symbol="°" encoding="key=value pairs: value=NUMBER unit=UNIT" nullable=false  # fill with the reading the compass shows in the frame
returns value=305 unit=°
